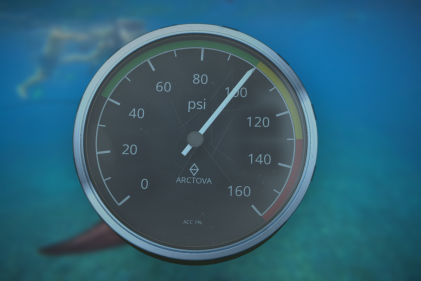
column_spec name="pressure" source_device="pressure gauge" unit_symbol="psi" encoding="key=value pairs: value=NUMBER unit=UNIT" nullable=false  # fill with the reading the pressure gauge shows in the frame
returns value=100 unit=psi
